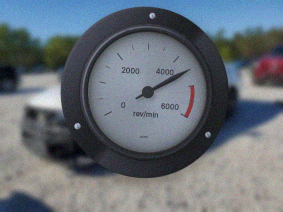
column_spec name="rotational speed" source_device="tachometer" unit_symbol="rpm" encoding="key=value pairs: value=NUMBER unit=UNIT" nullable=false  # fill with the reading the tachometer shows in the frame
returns value=4500 unit=rpm
